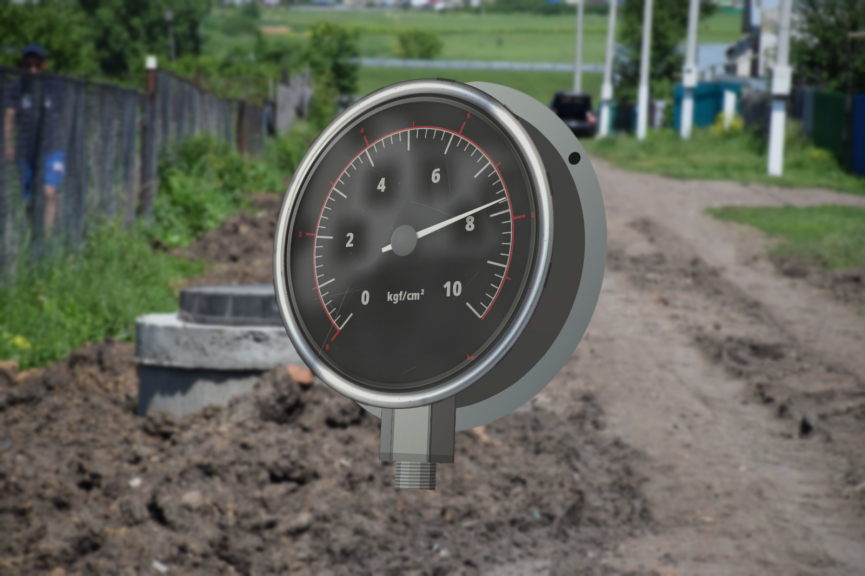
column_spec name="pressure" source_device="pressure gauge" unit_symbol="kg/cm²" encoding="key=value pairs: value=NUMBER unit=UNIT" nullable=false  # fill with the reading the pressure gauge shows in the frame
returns value=7.8 unit=kg/cm²
